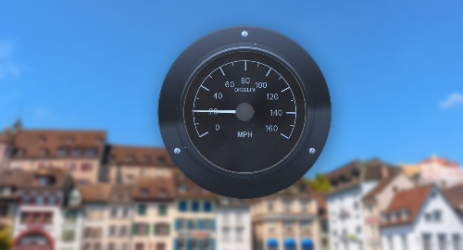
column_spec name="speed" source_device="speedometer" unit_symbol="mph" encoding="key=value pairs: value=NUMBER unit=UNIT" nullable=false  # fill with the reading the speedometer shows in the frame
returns value=20 unit=mph
